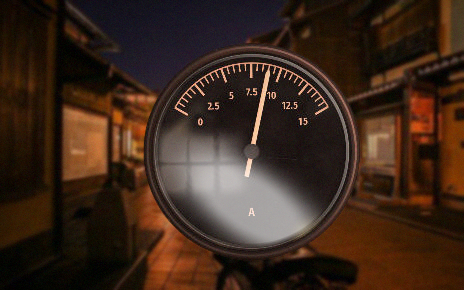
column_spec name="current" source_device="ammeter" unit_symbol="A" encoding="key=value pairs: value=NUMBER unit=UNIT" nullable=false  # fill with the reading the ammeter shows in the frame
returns value=9 unit=A
